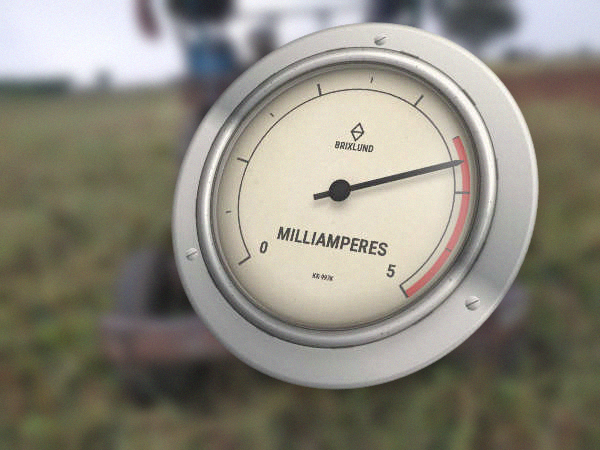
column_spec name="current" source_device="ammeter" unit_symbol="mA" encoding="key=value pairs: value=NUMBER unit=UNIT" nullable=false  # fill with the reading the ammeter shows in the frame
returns value=3.75 unit=mA
